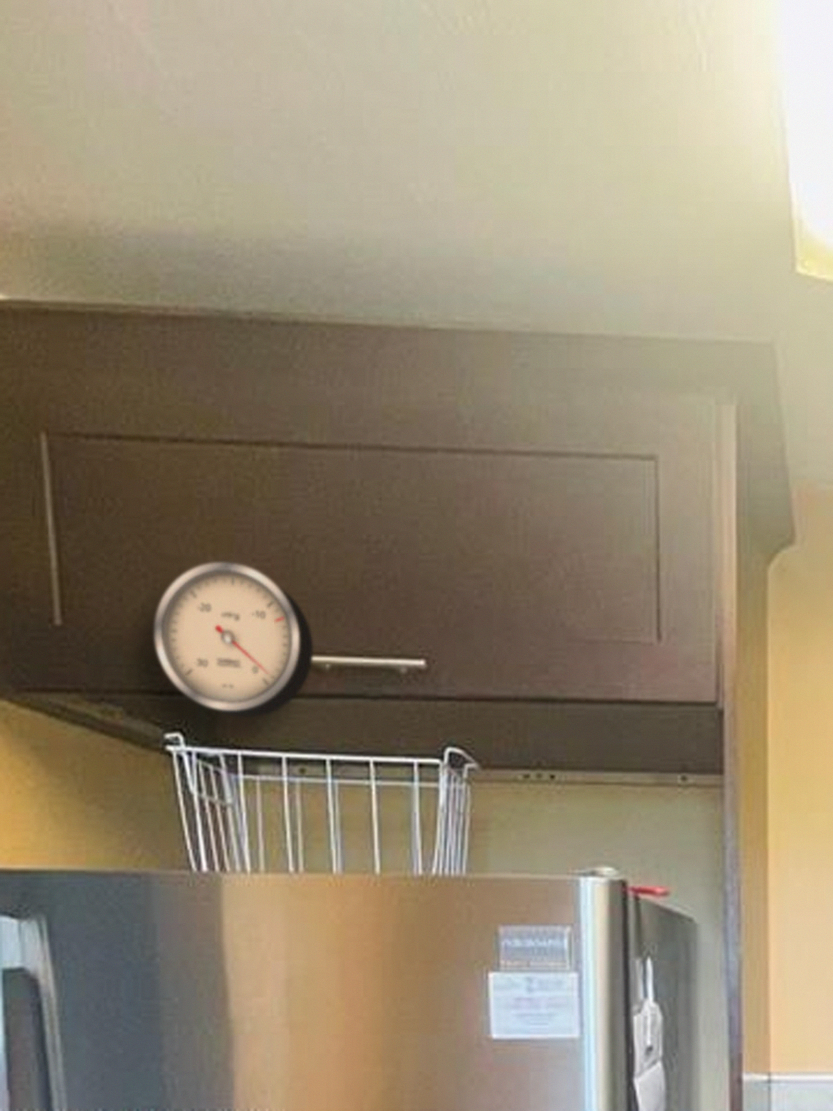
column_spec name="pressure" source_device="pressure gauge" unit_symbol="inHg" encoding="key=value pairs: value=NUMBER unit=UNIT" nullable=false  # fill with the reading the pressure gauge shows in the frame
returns value=-1 unit=inHg
